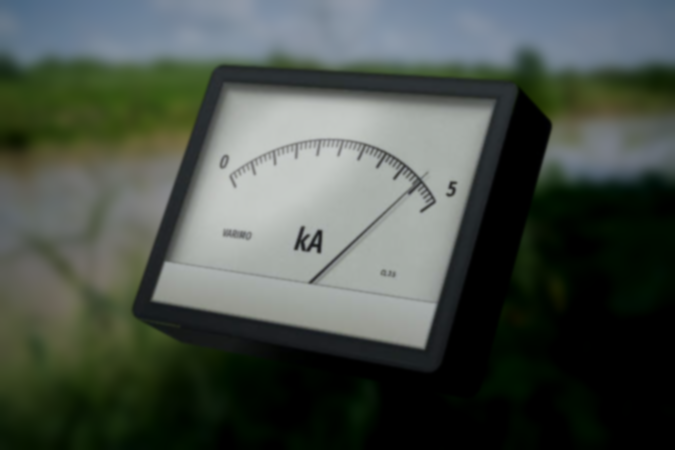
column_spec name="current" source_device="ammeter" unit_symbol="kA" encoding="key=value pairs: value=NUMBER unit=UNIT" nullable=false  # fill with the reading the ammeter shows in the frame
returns value=4.5 unit=kA
